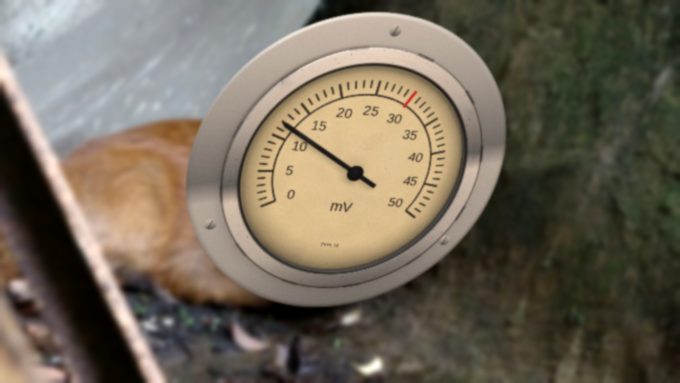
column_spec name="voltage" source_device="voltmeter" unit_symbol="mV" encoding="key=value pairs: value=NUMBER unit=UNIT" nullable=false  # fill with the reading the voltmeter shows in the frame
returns value=12 unit=mV
